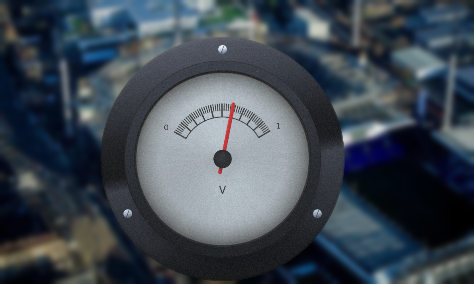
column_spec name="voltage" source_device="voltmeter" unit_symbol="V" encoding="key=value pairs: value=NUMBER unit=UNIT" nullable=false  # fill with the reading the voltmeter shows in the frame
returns value=0.6 unit=V
